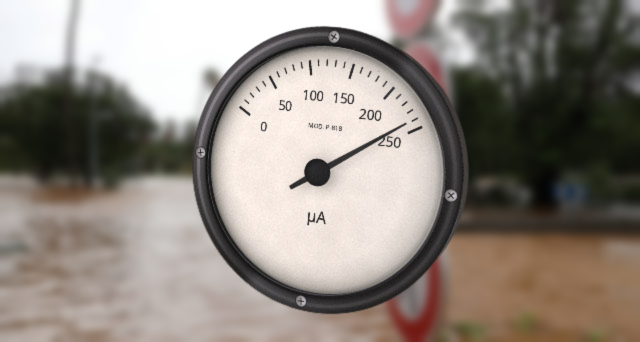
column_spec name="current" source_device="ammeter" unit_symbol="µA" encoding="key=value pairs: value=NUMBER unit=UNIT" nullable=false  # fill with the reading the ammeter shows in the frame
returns value=240 unit=µA
